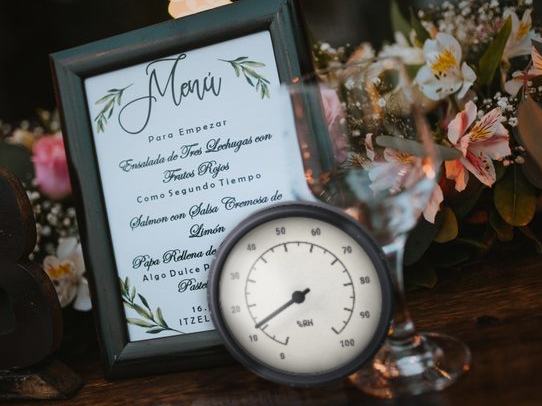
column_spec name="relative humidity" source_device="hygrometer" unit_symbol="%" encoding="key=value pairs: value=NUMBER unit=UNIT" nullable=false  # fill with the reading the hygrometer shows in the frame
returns value=12.5 unit=%
